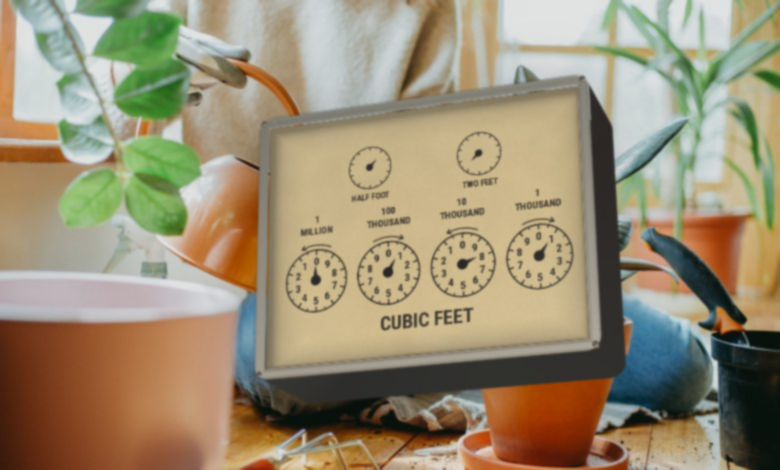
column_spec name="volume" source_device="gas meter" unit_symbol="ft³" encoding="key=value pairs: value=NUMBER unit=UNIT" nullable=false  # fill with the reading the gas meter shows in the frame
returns value=8100 unit=ft³
